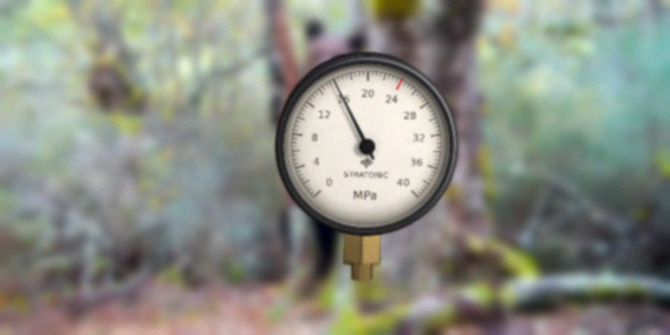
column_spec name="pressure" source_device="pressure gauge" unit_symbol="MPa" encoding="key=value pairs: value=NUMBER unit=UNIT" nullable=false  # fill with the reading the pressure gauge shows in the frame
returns value=16 unit=MPa
